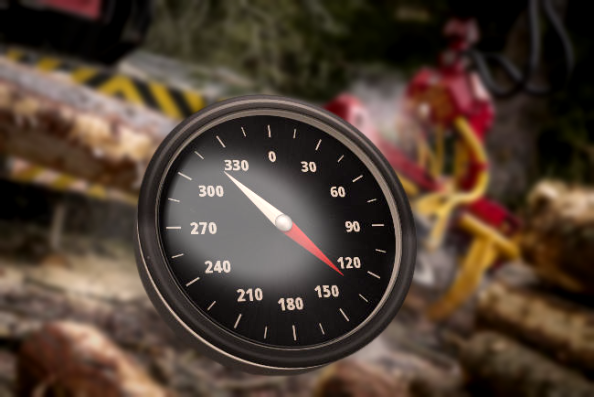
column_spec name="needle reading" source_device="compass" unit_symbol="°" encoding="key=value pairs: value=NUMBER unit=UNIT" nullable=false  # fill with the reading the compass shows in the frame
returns value=135 unit=°
